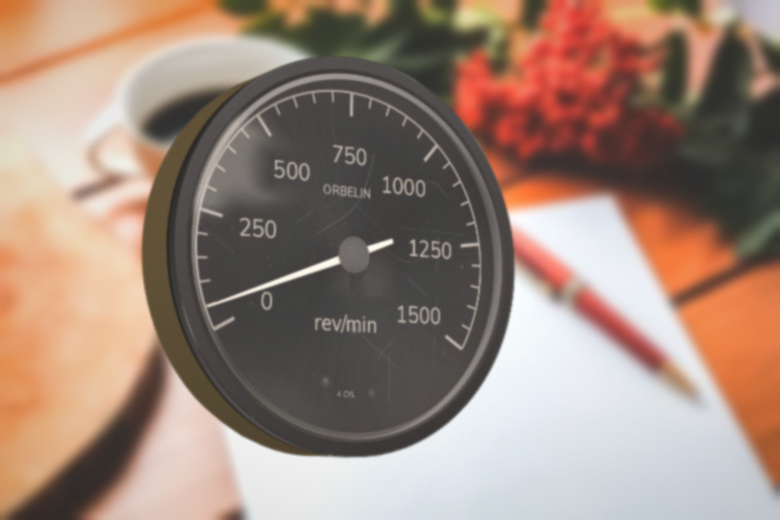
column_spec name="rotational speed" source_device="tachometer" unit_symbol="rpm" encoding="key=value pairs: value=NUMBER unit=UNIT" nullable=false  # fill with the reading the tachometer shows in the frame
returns value=50 unit=rpm
